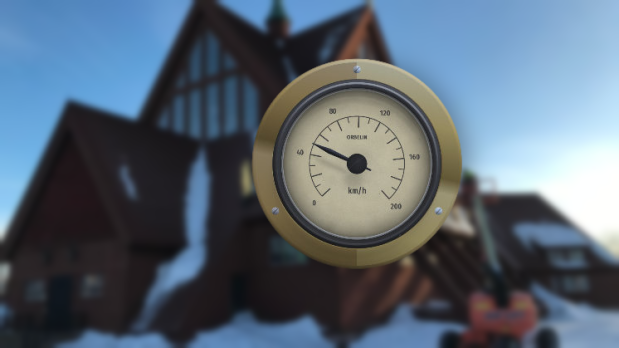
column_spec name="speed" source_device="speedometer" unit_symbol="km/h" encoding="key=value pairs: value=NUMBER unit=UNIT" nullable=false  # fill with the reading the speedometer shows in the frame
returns value=50 unit=km/h
